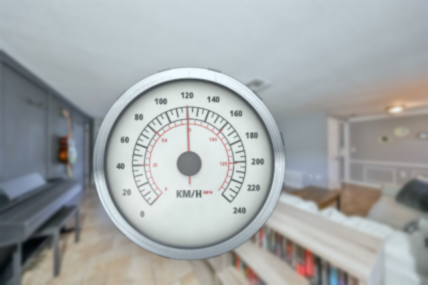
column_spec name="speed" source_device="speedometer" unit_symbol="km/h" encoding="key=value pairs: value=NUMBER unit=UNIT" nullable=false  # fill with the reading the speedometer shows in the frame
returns value=120 unit=km/h
